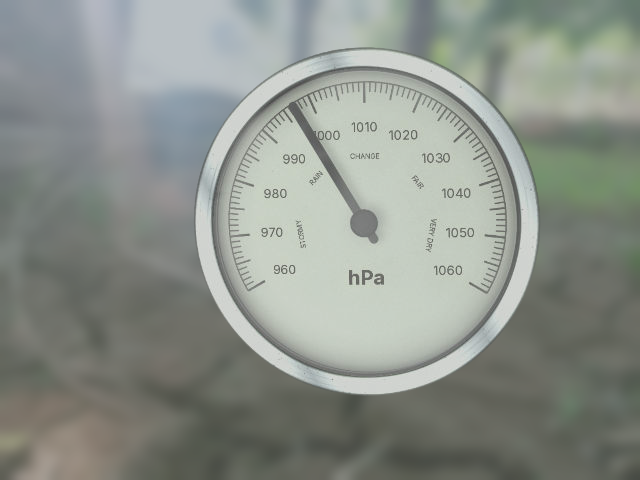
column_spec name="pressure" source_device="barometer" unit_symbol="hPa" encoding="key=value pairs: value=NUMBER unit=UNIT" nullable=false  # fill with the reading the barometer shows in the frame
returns value=997 unit=hPa
